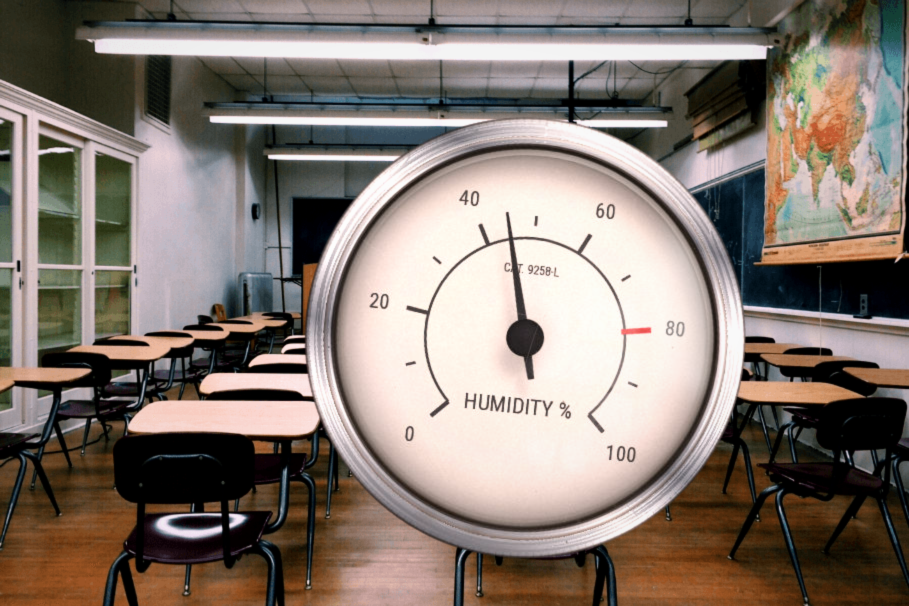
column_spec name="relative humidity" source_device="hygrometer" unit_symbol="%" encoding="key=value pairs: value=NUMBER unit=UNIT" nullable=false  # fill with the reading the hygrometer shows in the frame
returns value=45 unit=%
